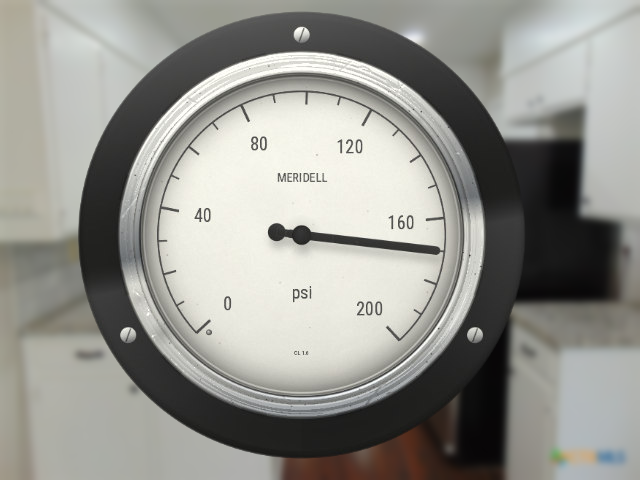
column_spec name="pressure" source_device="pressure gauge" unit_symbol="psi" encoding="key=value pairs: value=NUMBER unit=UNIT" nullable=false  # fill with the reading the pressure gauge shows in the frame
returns value=170 unit=psi
